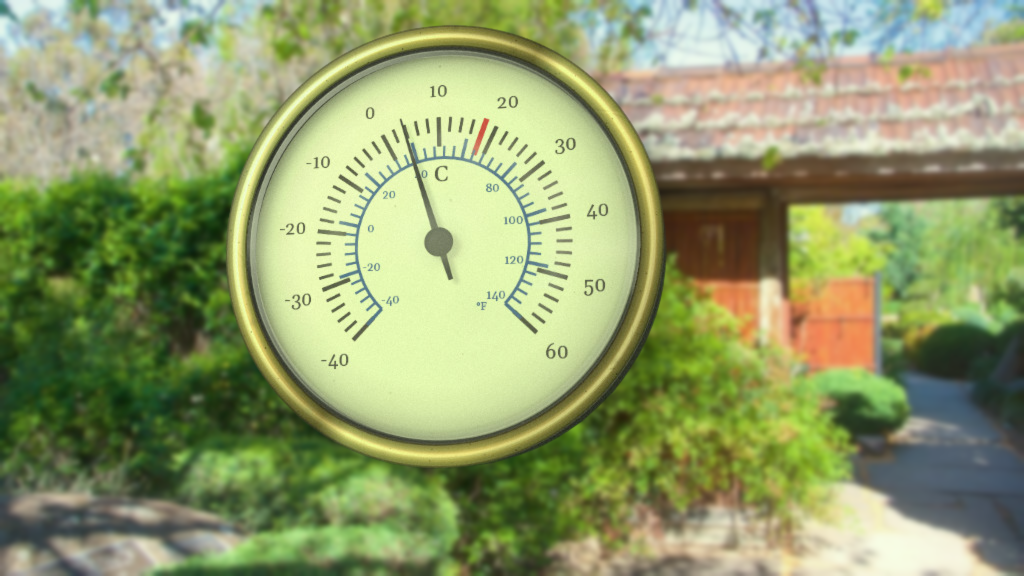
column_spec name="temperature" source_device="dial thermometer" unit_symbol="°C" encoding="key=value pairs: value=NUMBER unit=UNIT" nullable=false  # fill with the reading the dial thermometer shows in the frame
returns value=4 unit=°C
